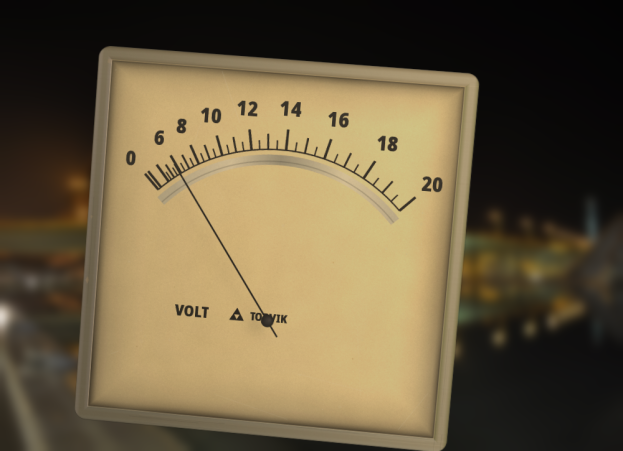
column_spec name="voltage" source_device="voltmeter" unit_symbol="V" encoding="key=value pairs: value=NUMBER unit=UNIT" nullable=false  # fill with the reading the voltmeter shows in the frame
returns value=6 unit=V
